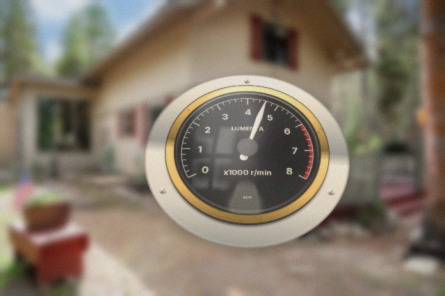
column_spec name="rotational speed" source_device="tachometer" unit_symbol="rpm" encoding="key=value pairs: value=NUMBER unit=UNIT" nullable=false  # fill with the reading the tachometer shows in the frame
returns value=4600 unit=rpm
